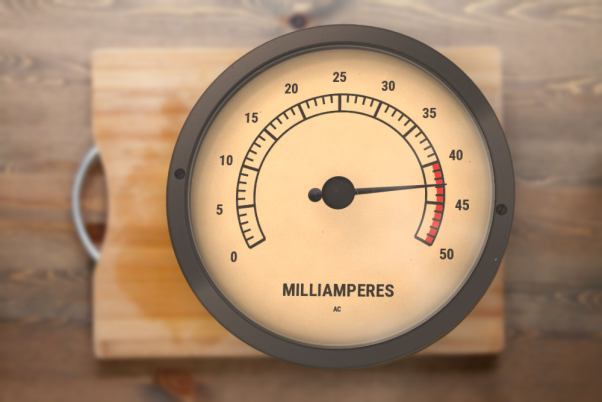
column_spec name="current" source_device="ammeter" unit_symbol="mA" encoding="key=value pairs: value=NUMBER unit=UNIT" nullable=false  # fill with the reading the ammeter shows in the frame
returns value=43 unit=mA
